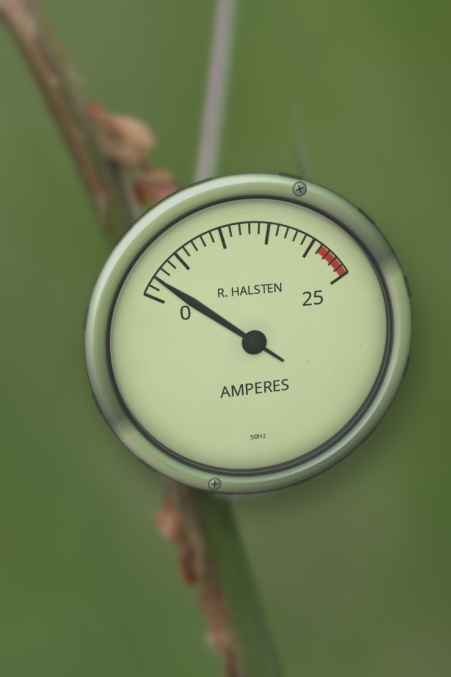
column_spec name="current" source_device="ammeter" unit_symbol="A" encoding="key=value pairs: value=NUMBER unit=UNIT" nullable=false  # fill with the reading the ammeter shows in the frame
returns value=2 unit=A
